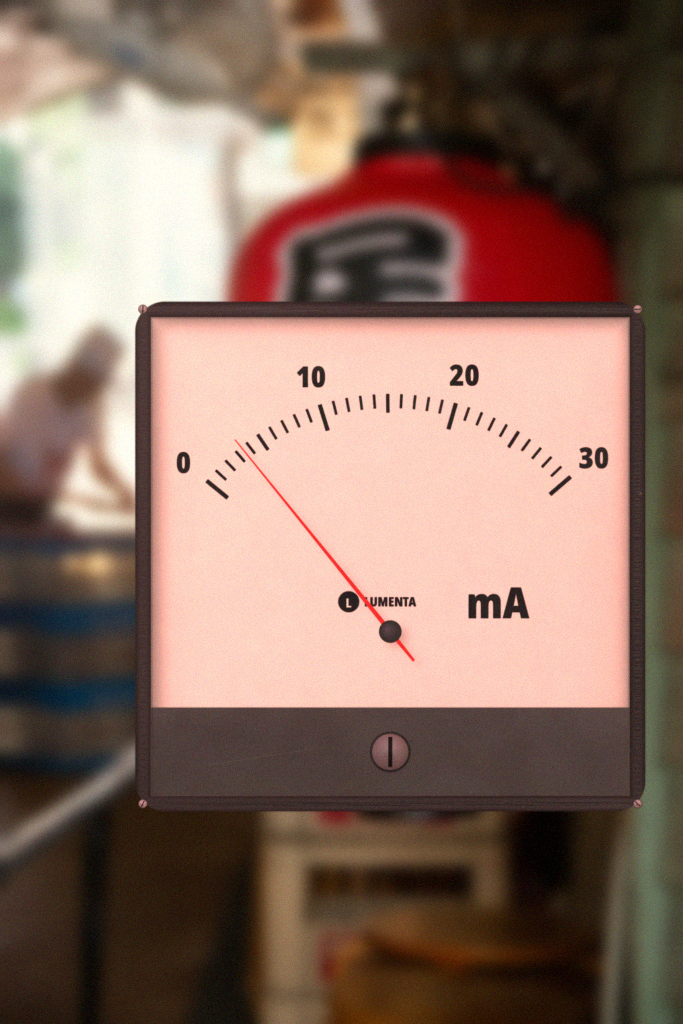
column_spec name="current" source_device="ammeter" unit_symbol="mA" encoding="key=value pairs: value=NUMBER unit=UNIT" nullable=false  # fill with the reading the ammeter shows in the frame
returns value=3.5 unit=mA
